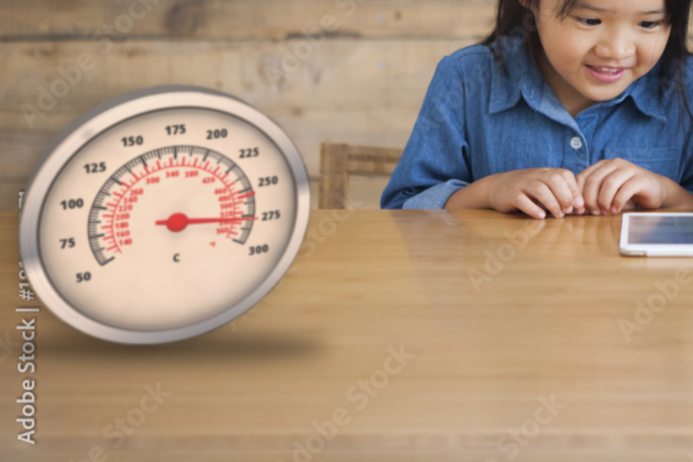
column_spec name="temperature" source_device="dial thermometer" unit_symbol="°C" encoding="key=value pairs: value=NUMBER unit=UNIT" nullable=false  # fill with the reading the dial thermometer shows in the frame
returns value=275 unit=°C
